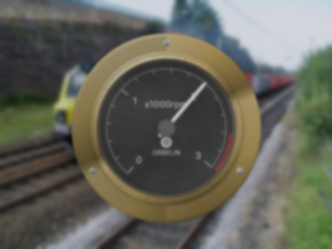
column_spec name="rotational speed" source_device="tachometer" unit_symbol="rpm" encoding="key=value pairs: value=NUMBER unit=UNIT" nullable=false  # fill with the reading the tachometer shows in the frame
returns value=2000 unit=rpm
